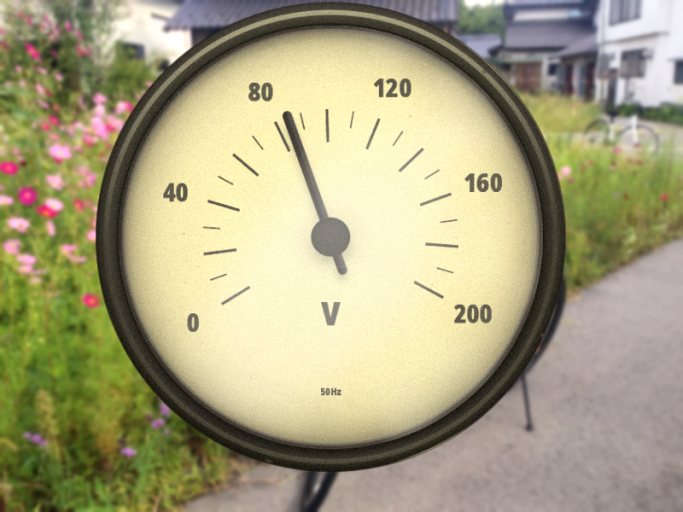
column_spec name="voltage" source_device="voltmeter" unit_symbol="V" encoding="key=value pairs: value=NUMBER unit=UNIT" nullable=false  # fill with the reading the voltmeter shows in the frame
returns value=85 unit=V
